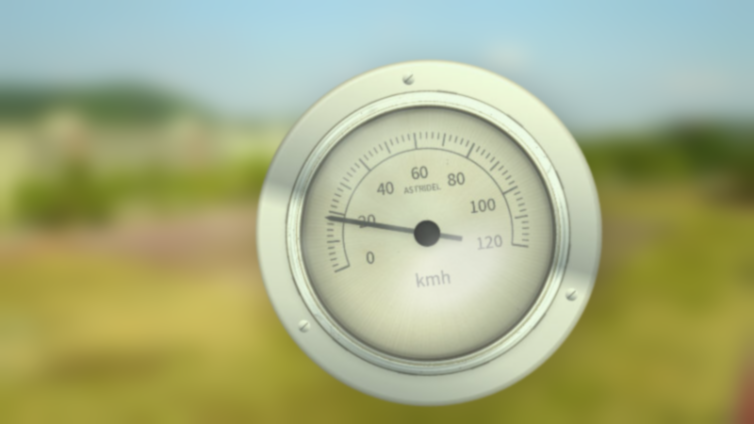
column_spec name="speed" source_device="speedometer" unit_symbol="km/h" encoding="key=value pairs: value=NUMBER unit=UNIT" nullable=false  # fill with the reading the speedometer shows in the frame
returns value=18 unit=km/h
